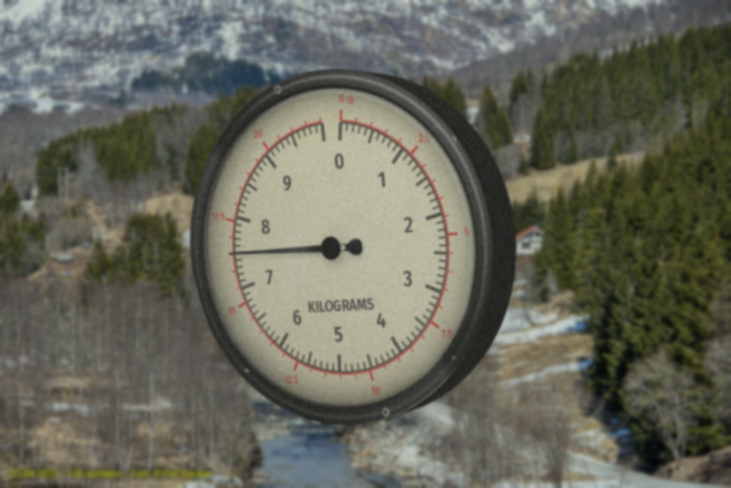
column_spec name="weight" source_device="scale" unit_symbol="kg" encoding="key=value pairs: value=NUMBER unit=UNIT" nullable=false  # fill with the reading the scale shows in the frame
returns value=7.5 unit=kg
